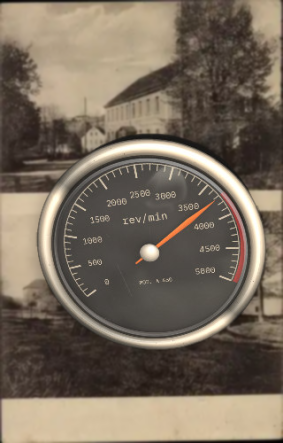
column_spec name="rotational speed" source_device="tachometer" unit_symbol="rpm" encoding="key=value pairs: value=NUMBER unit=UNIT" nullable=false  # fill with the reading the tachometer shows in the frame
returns value=3700 unit=rpm
